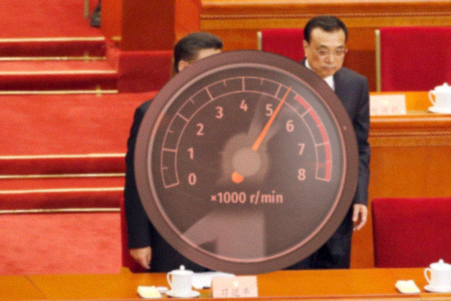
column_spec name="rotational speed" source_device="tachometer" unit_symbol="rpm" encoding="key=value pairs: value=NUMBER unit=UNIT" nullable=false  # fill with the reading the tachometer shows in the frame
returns value=5250 unit=rpm
